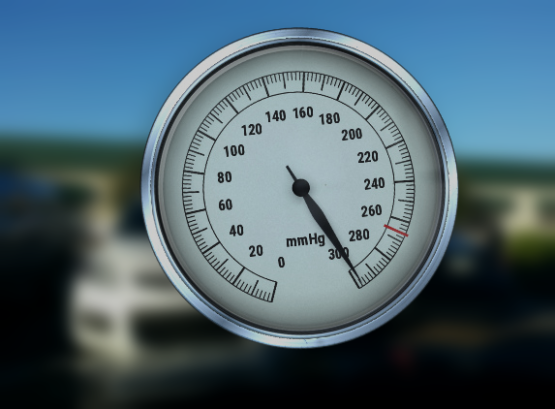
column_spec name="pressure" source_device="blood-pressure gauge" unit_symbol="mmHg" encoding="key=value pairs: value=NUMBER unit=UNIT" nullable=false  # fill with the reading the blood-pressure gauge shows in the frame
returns value=298 unit=mmHg
